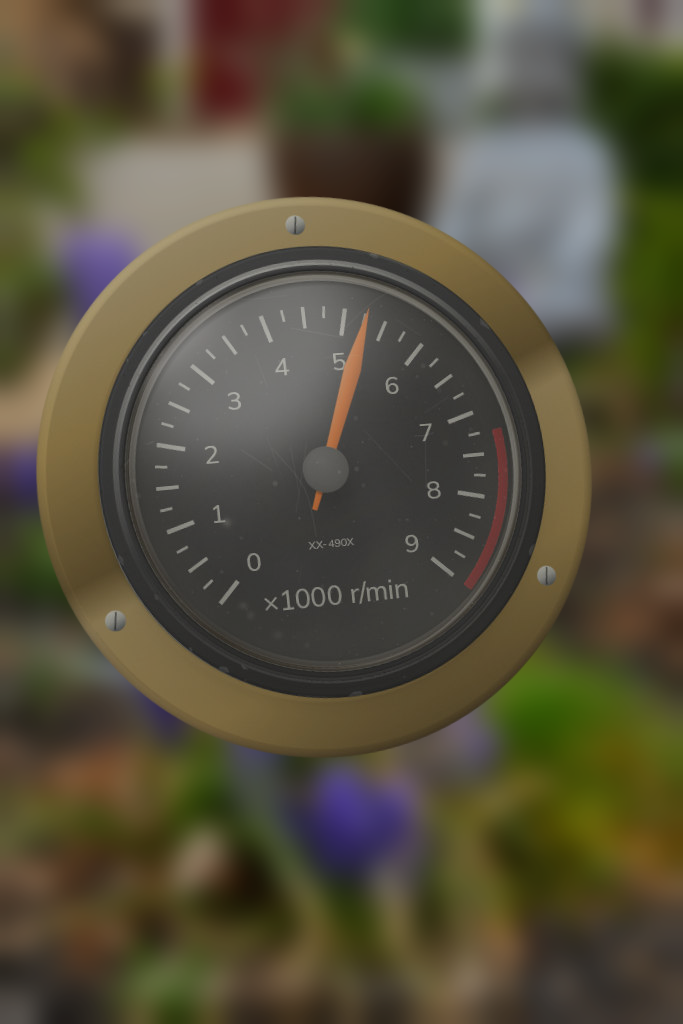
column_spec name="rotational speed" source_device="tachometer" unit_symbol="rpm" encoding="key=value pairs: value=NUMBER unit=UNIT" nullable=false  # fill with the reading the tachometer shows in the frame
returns value=5250 unit=rpm
